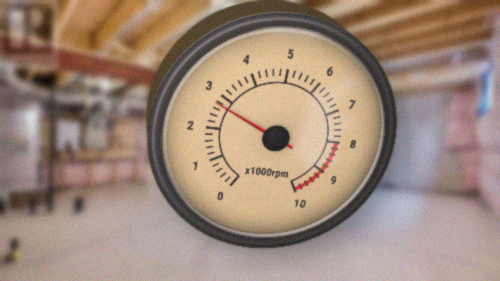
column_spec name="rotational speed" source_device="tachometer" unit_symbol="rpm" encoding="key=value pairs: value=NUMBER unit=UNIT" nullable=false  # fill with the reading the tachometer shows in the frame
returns value=2800 unit=rpm
